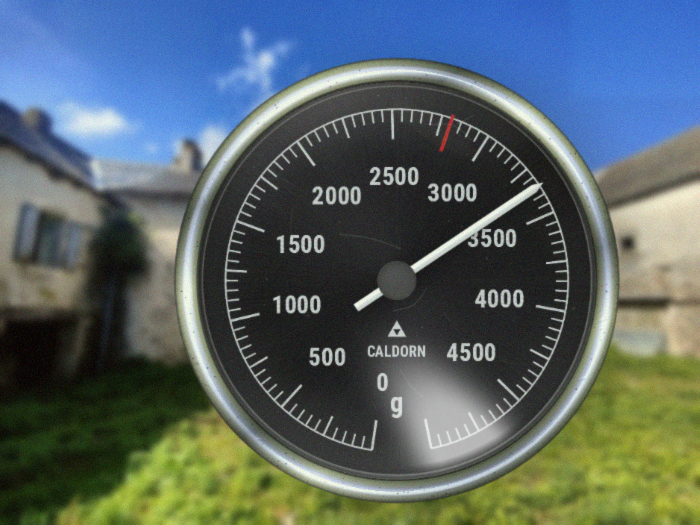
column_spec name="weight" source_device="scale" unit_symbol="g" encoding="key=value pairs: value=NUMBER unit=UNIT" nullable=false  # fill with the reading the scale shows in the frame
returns value=3350 unit=g
